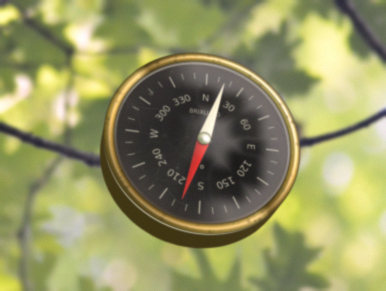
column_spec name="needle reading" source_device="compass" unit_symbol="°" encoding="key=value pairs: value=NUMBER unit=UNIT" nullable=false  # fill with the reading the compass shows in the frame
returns value=195 unit=°
